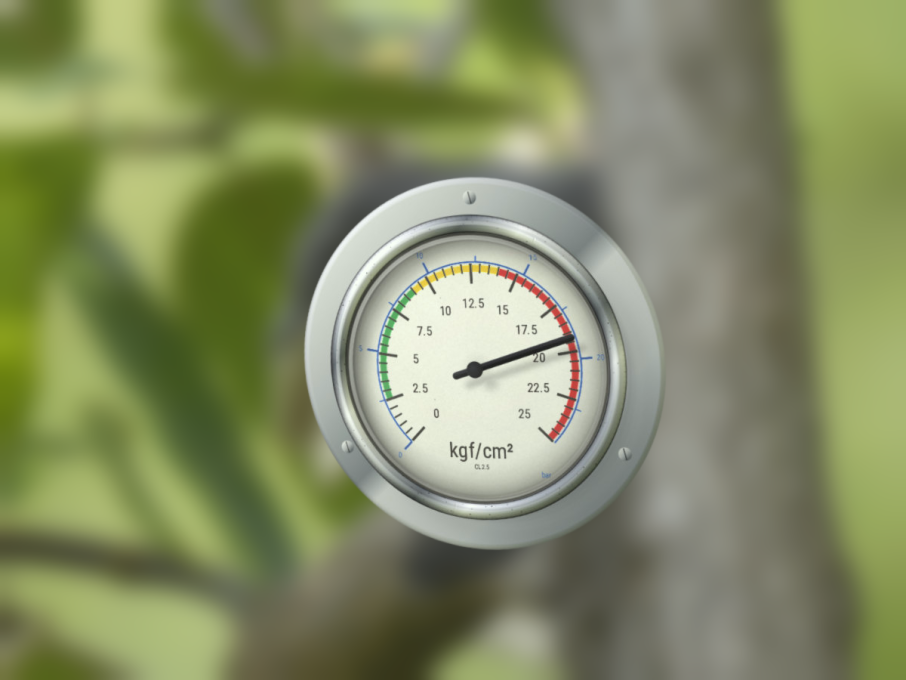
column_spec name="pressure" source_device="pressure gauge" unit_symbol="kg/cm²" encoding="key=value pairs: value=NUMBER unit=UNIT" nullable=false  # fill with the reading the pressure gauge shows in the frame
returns value=19.25 unit=kg/cm²
